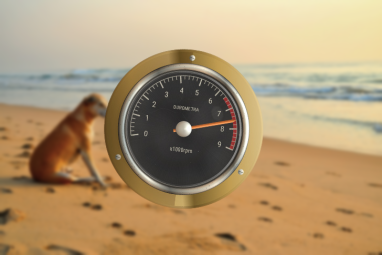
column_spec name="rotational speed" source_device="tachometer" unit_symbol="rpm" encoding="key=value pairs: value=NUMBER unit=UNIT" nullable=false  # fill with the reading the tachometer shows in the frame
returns value=7600 unit=rpm
